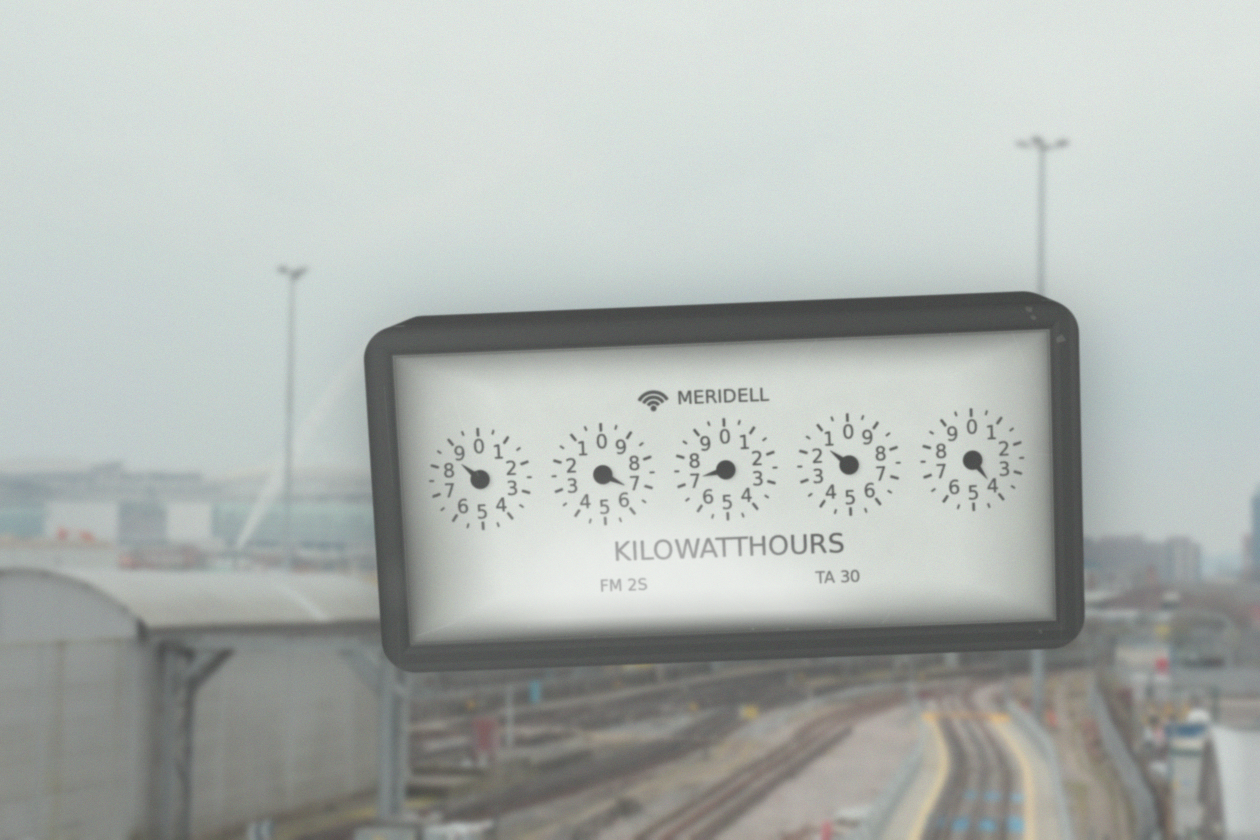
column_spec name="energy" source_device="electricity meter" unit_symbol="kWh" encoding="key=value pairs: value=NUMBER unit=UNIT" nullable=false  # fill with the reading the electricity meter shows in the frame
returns value=86714 unit=kWh
